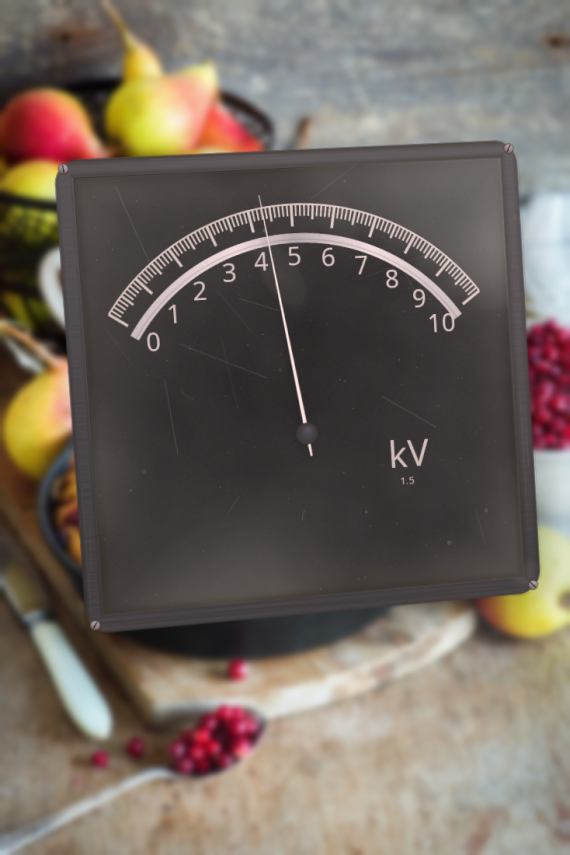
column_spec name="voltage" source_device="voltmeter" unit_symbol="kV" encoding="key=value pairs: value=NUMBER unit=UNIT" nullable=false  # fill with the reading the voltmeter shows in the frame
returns value=4.3 unit=kV
